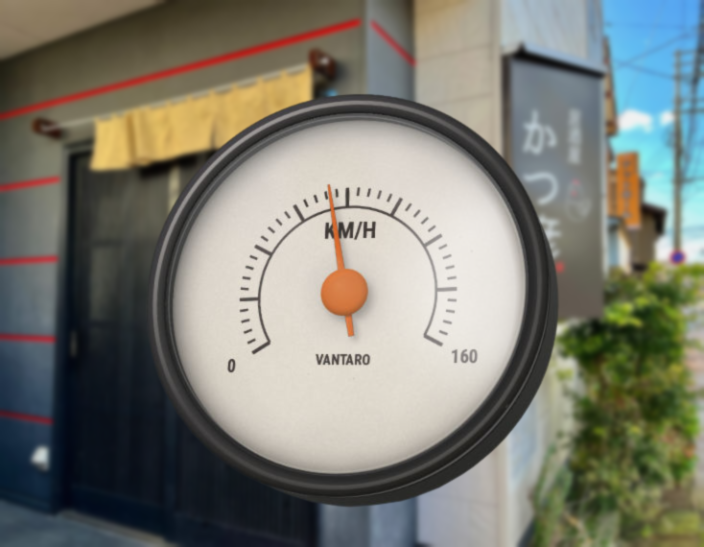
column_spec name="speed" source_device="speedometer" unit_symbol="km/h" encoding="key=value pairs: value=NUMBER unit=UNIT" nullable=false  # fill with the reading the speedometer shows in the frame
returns value=74 unit=km/h
